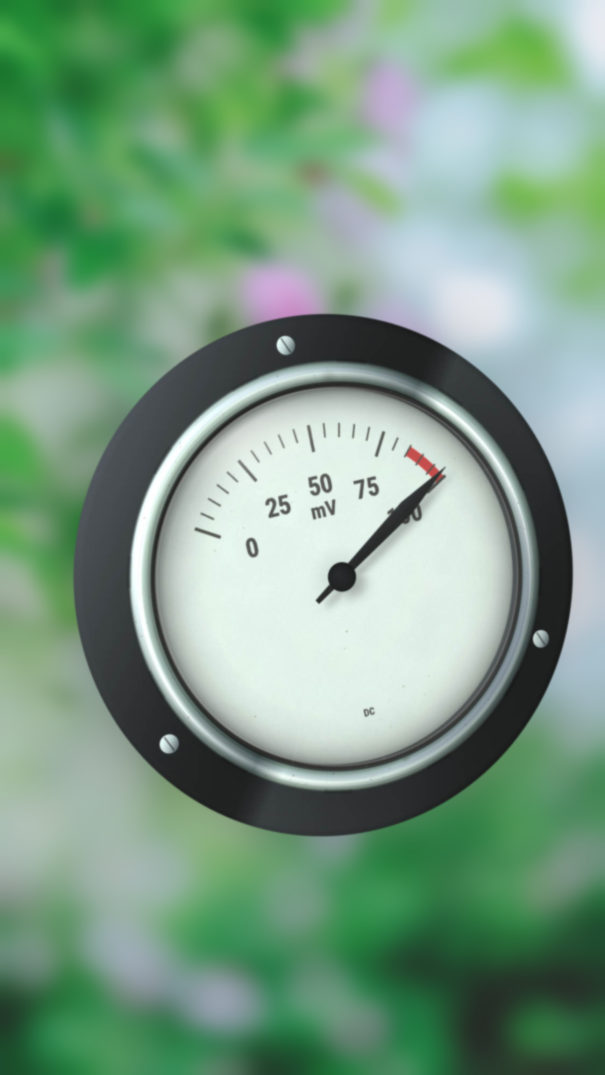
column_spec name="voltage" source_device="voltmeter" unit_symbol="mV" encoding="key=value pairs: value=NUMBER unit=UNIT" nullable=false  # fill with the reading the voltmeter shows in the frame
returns value=97.5 unit=mV
